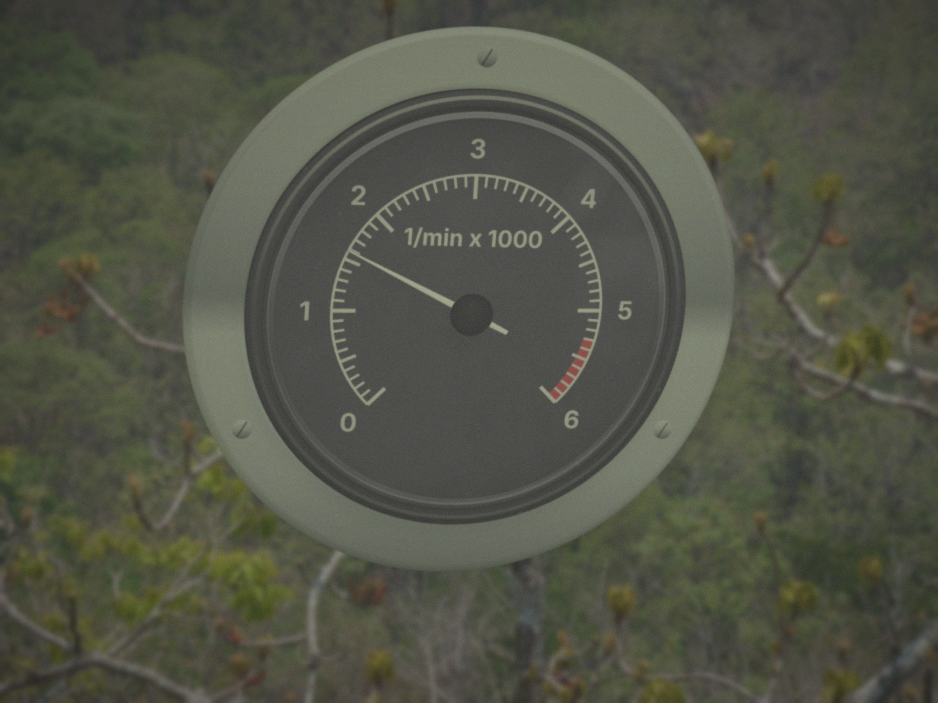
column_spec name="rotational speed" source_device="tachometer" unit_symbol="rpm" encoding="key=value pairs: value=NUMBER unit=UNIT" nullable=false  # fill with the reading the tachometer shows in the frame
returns value=1600 unit=rpm
